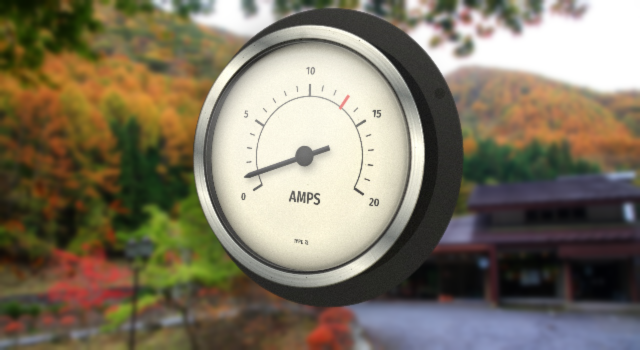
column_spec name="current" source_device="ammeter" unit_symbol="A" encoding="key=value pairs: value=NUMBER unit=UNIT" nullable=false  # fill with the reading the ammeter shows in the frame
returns value=1 unit=A
